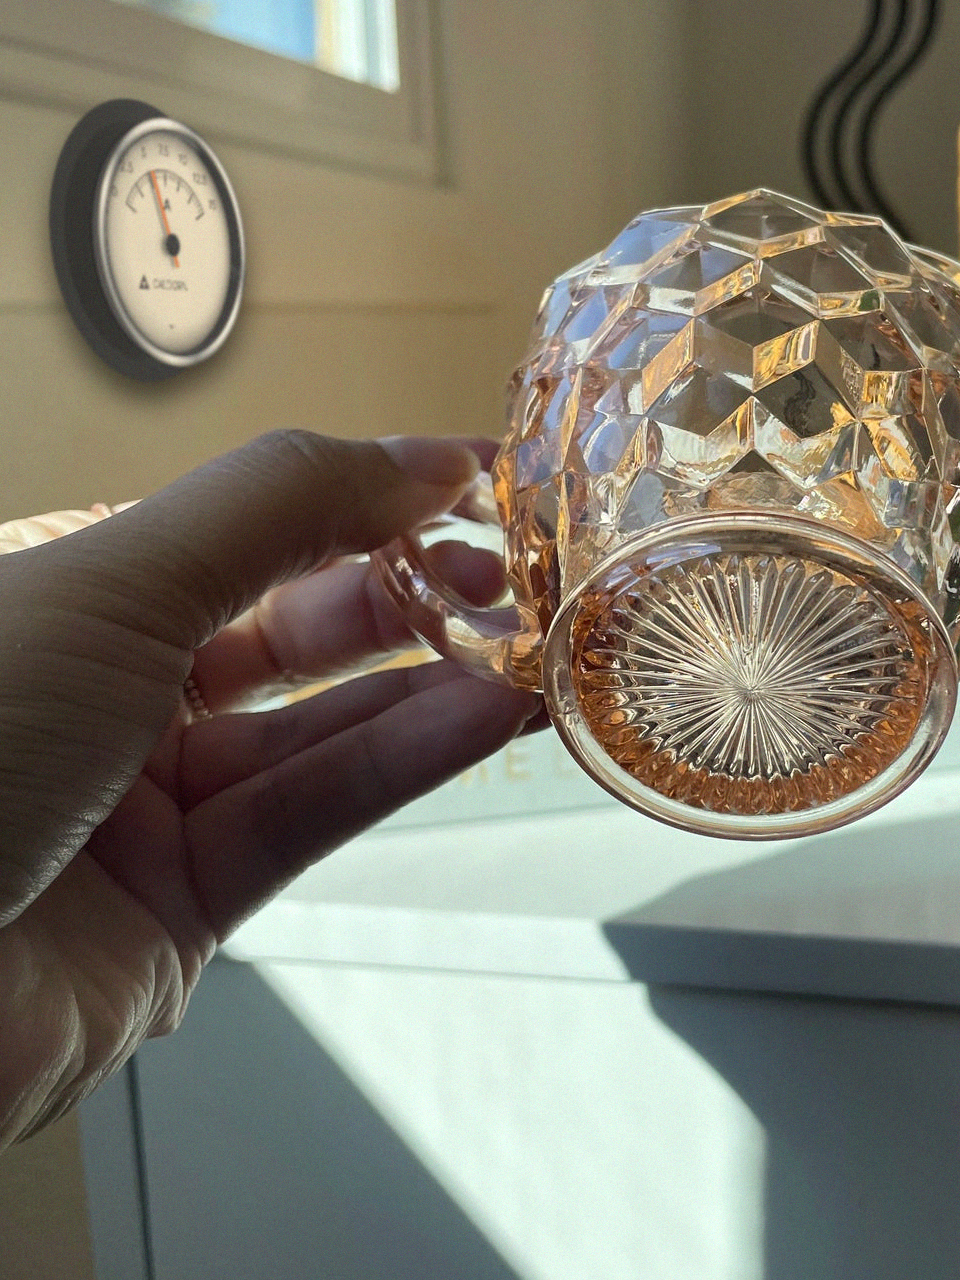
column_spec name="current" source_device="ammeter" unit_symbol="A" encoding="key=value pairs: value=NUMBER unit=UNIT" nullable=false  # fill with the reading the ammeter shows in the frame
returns value=5 unit=A
